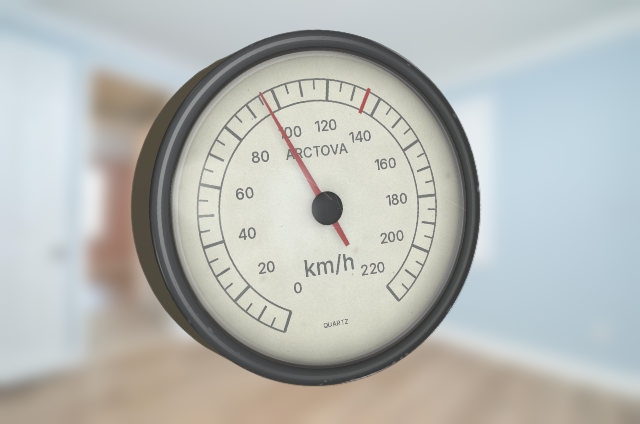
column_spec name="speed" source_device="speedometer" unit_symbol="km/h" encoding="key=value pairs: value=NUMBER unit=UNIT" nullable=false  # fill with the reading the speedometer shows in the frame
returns value=95 unit=km/h
